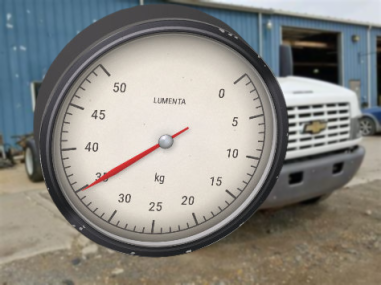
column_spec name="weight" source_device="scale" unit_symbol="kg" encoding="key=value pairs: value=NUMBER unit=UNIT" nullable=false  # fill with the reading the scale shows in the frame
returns value=35 unit=kg
